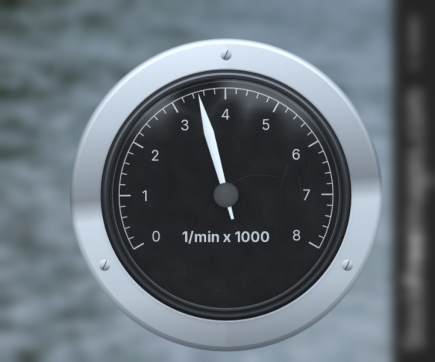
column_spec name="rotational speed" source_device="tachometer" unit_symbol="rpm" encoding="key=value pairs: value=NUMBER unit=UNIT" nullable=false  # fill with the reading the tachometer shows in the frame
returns value=3500 unit=rpm
